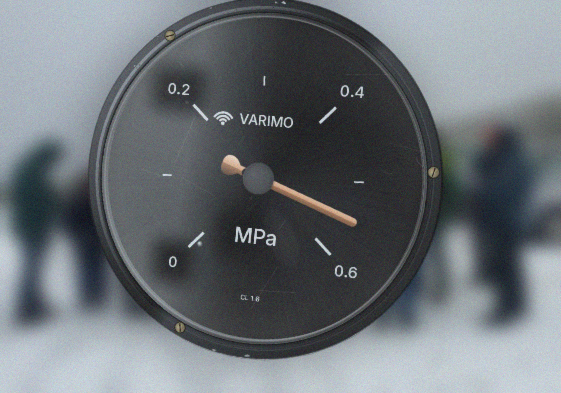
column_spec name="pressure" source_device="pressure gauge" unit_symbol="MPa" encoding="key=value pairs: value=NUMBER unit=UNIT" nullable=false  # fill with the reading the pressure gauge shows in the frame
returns value=0.55 unit=MPa
